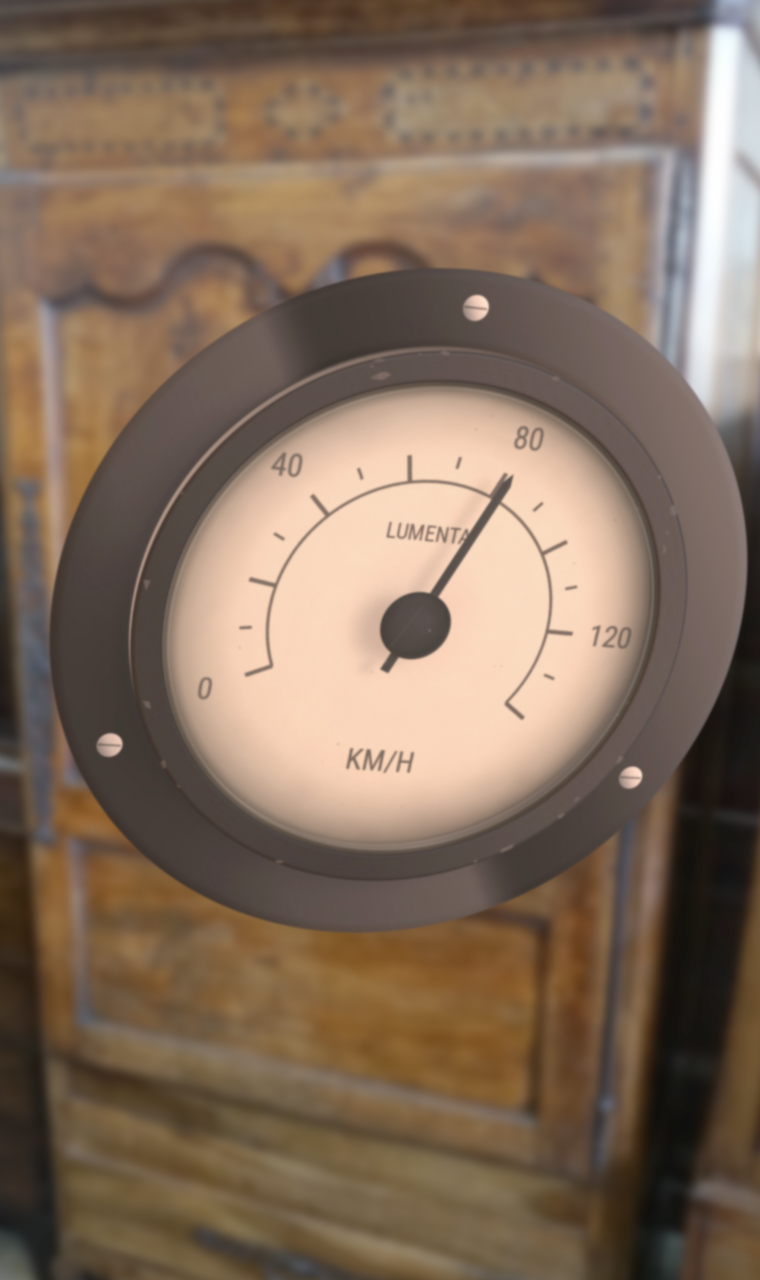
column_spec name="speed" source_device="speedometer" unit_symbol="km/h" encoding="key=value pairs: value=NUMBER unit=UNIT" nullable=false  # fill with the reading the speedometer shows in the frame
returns value=80 unit=km/h
